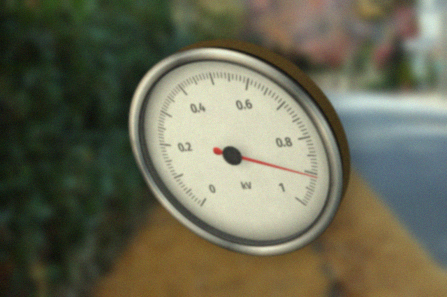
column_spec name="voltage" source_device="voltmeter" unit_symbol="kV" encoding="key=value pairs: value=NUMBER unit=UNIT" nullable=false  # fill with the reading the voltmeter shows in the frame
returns value=0.9 unit=kV
